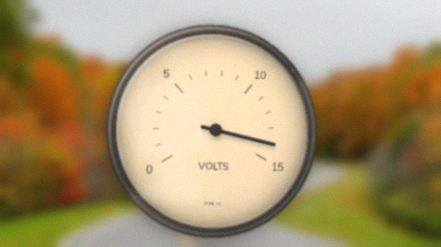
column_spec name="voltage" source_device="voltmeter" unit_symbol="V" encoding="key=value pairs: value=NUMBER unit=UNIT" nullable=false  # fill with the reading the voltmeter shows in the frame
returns value=14 unit=V
